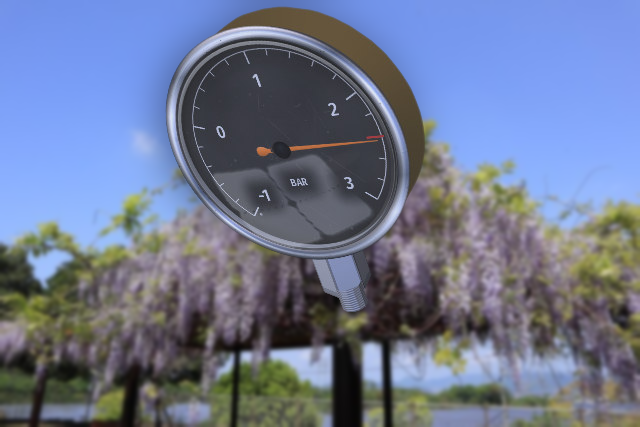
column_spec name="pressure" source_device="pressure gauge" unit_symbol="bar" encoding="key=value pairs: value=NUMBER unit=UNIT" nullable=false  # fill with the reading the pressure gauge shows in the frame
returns value=2.4 unit=bar
